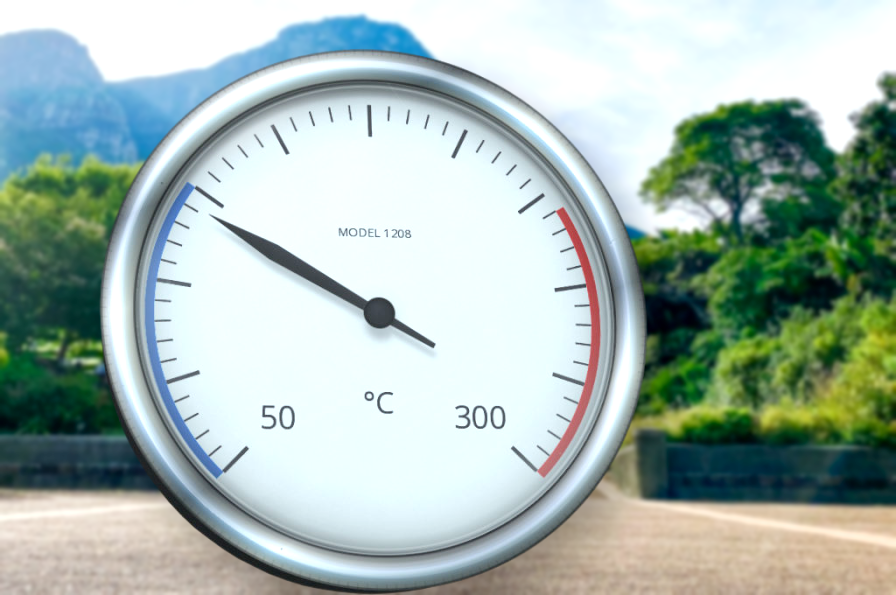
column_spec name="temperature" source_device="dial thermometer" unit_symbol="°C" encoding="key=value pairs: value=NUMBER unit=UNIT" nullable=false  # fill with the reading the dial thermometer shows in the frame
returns value=120 unit=°C
